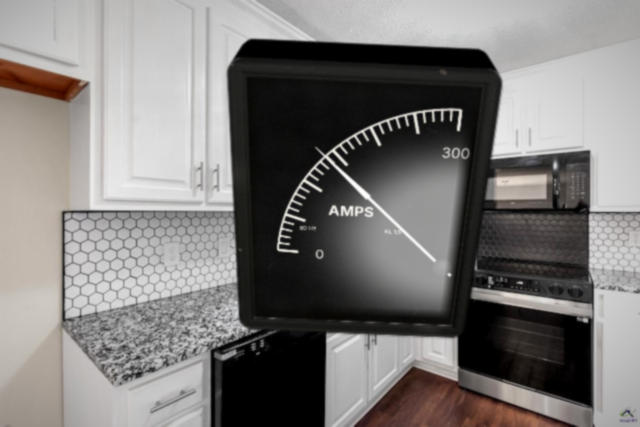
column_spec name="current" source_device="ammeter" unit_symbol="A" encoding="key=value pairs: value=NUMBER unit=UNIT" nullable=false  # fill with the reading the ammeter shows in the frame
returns value=140 unit=A
